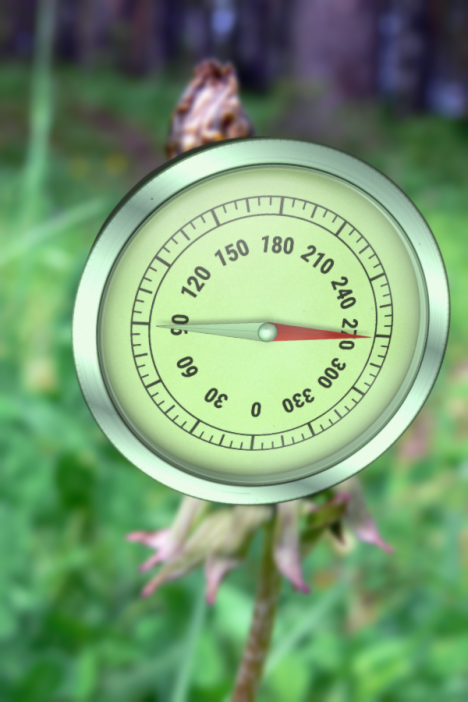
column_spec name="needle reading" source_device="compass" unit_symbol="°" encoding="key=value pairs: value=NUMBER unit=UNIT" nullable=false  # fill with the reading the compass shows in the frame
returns value=270 unit=°
